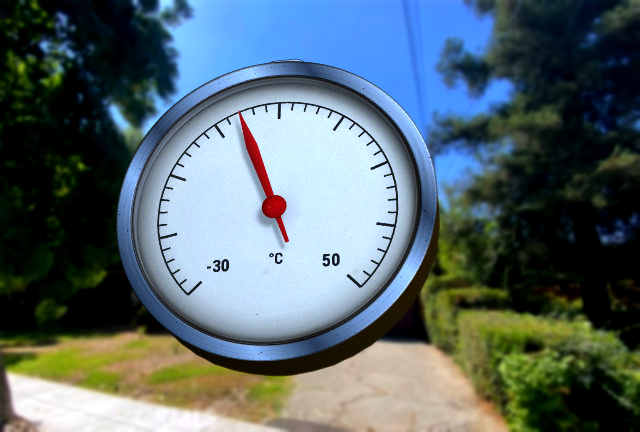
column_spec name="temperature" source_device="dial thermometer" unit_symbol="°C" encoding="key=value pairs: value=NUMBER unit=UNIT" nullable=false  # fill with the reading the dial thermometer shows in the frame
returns value=4 unit=°C
